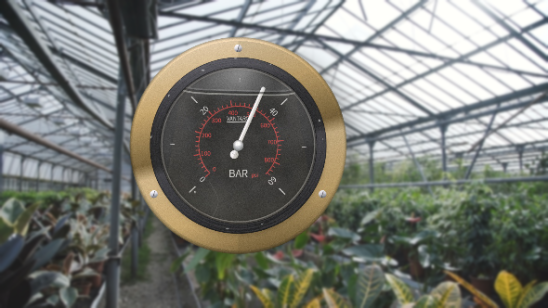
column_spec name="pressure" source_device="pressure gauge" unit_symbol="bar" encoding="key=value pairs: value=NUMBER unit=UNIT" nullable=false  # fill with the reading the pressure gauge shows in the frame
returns value=35 unit=bar
